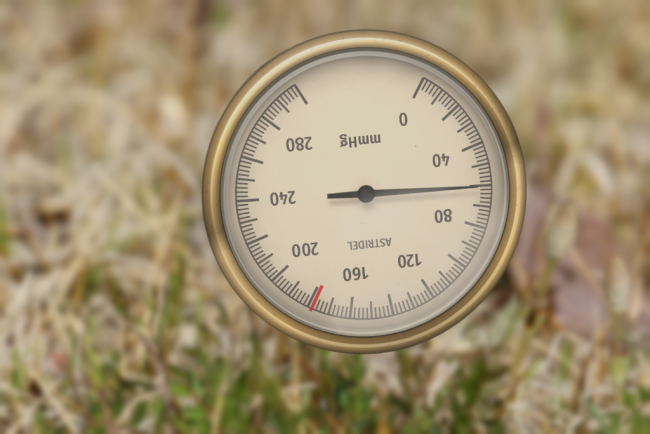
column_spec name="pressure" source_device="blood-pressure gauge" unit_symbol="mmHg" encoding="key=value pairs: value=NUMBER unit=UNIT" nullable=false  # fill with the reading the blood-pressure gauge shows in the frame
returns value=60 unit=mmHg
